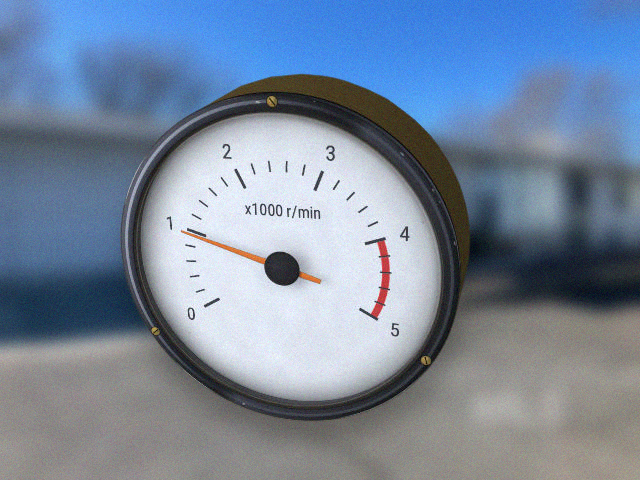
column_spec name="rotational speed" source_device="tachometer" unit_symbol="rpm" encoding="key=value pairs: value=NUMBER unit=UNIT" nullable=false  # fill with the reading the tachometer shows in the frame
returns value=1000 unit=rpm
